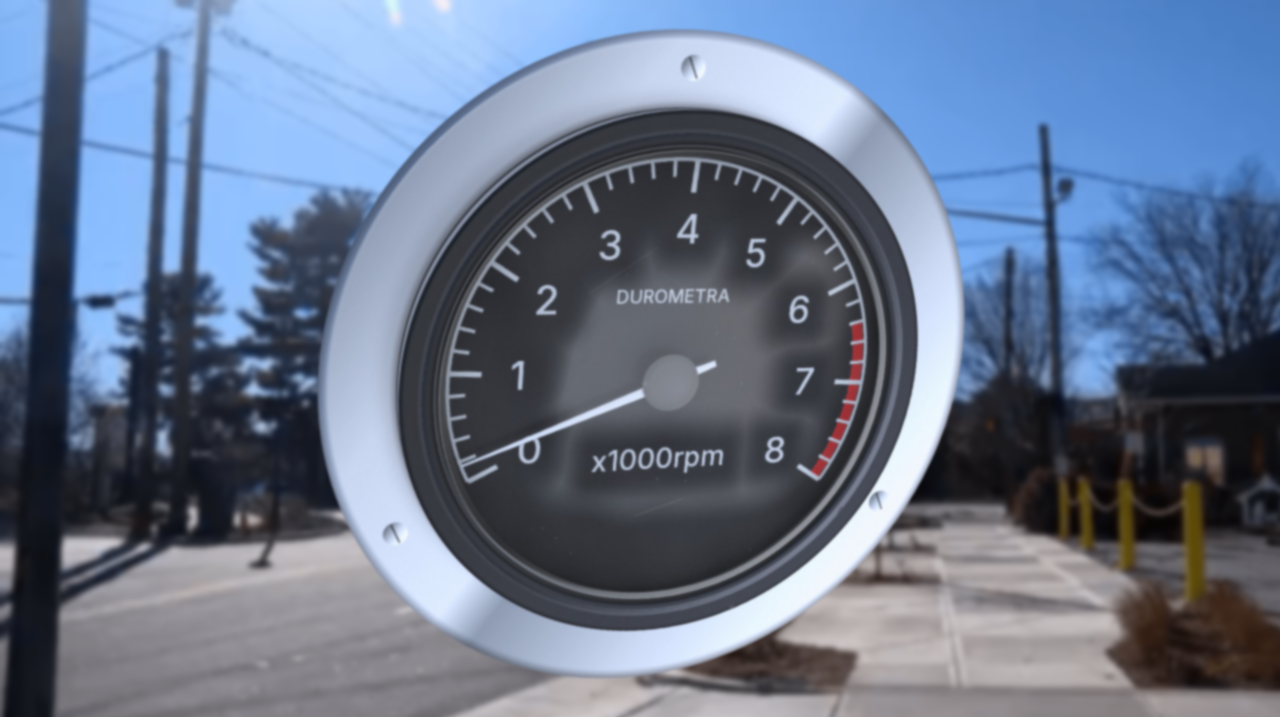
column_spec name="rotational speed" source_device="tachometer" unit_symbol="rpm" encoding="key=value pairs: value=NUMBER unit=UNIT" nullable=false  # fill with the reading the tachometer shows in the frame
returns value=200 unit=rpm
